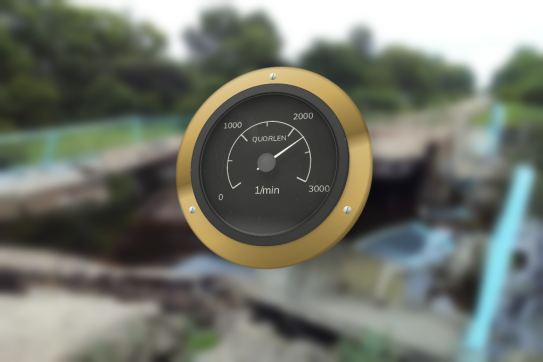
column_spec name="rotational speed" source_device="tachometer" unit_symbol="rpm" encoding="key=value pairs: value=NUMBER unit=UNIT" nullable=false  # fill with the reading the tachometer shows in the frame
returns value=2250 unit=rpm
